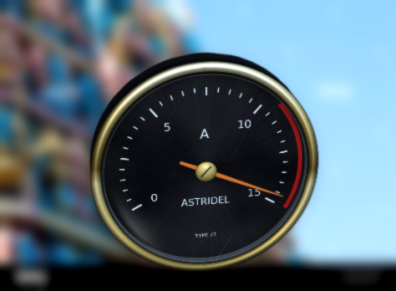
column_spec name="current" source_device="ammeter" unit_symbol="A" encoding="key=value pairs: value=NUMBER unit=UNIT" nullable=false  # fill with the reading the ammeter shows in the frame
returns value=14.5 unit=A
